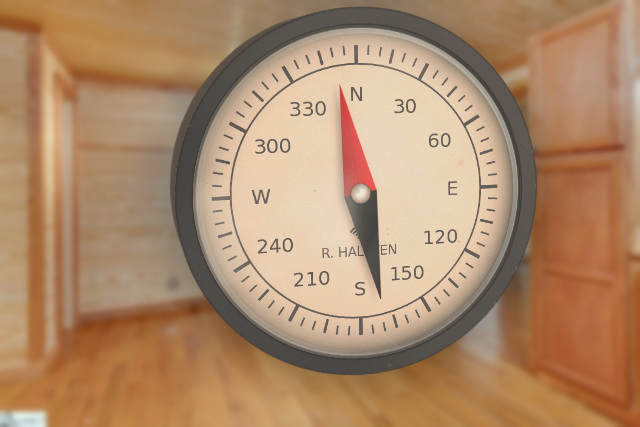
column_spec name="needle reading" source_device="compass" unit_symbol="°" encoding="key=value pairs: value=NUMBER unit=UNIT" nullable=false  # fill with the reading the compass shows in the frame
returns value=350 unit=°
